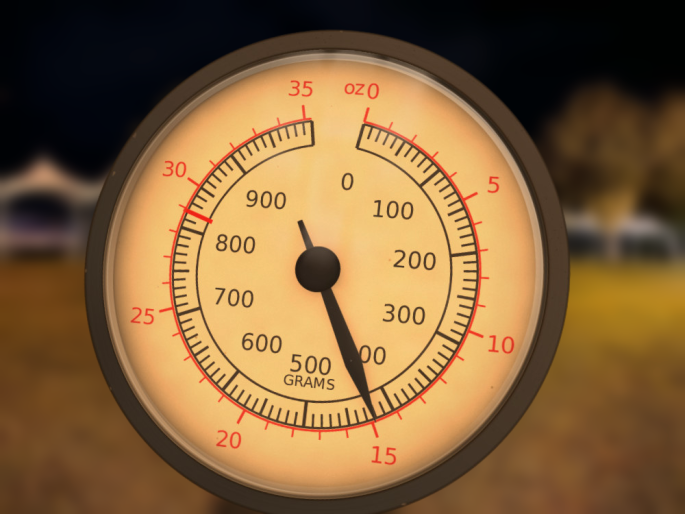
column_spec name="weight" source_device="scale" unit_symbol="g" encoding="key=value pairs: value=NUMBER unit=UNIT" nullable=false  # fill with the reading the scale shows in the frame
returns value=420 unit=g
